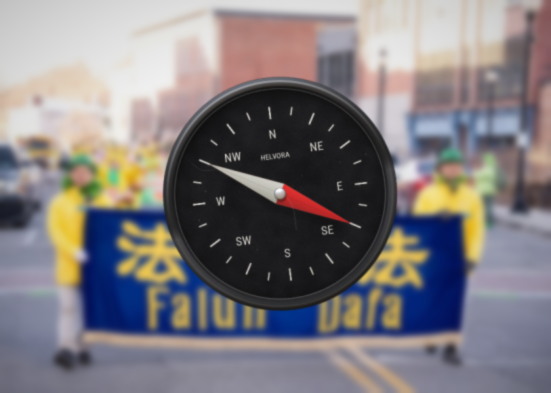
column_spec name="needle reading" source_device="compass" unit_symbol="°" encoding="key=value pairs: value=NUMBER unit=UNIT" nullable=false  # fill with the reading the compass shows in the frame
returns value=120 unit=°
